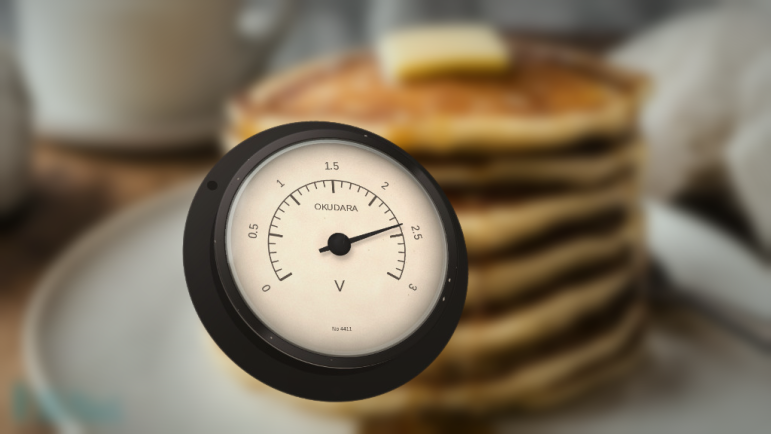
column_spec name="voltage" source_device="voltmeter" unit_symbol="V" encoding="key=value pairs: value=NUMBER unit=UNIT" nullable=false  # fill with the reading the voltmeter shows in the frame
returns value=2.4 unit=V
